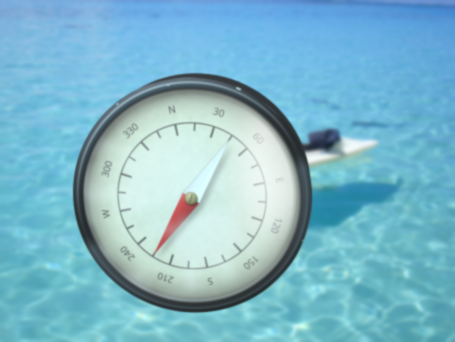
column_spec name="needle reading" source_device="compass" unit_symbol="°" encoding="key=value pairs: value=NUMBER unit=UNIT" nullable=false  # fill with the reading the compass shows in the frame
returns value=225 unit=°
